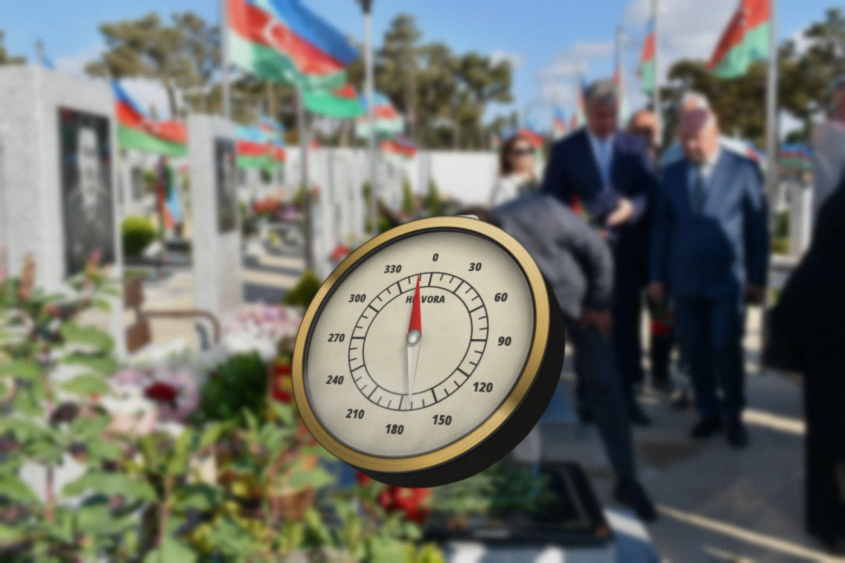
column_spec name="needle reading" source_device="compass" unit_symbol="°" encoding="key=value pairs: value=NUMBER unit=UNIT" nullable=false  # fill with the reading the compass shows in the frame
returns value=350 unit=°
